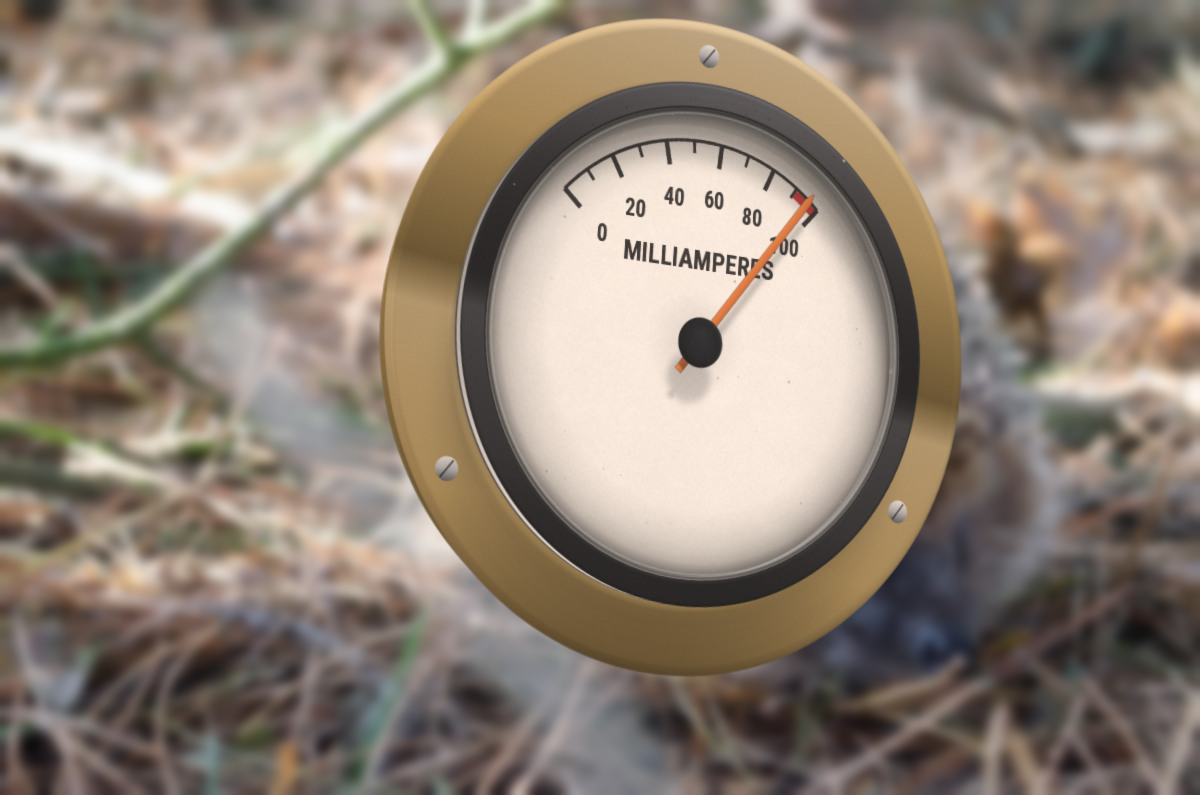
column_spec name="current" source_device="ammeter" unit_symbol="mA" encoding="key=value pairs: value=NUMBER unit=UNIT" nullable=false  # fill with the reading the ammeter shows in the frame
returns value=95 unit=mA
